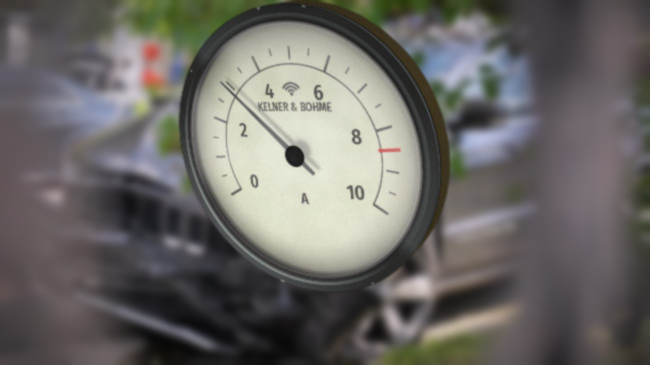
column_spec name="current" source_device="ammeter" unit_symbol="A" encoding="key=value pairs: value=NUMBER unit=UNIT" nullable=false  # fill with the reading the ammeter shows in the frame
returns value=3 unit=A
